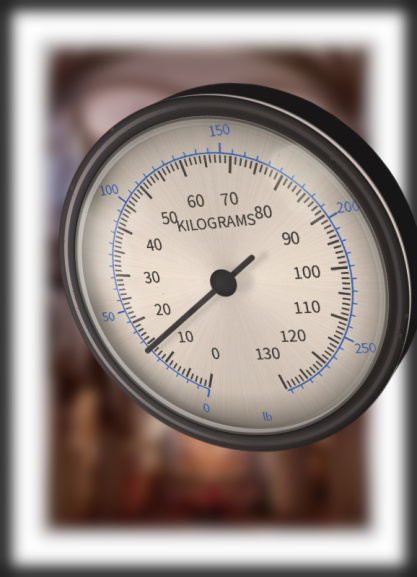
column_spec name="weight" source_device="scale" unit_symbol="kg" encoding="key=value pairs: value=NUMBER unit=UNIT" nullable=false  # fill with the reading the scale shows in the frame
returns value=14 unit=kg
